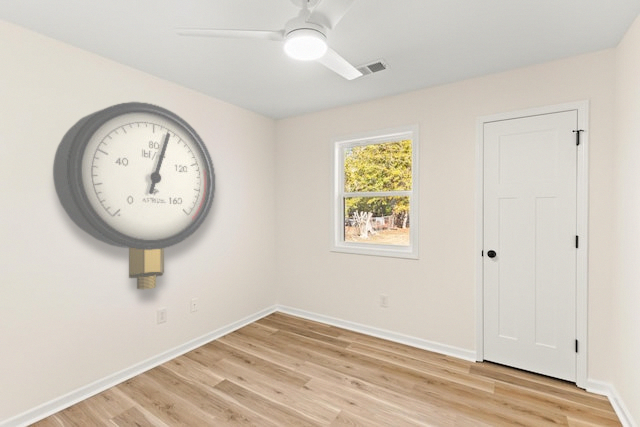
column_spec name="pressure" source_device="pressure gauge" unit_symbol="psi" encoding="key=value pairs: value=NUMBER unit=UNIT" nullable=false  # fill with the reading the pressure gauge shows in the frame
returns value=90 unit=psi
